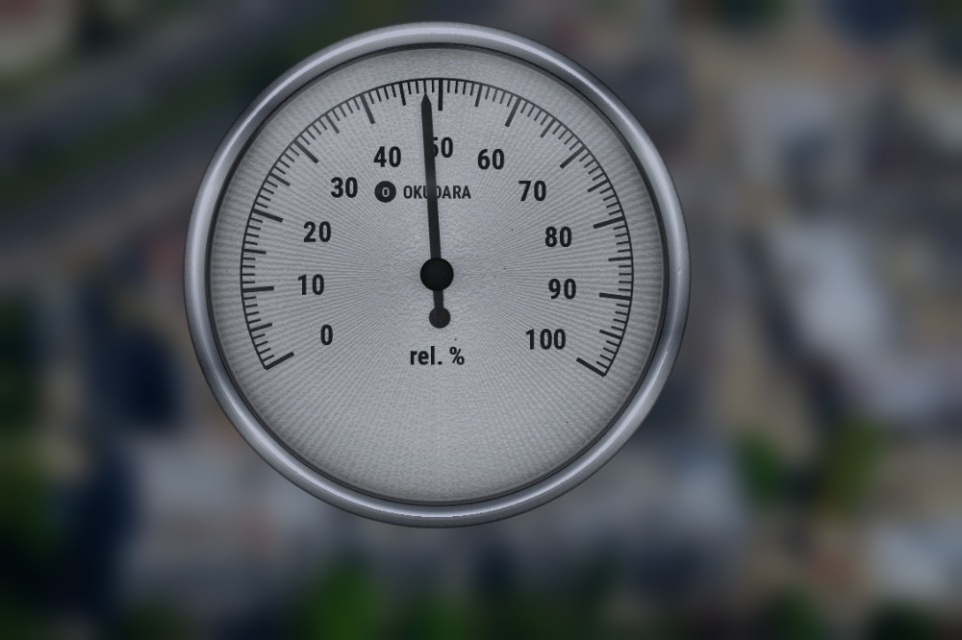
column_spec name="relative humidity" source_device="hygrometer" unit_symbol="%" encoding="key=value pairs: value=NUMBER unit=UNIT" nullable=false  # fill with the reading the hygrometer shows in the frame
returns value=48 unit=%
